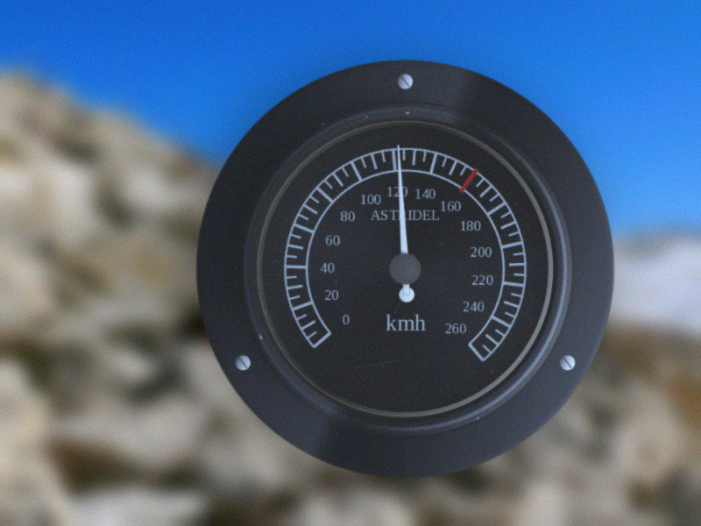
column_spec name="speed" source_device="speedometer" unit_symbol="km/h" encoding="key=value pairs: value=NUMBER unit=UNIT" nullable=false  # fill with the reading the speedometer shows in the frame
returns value=122.5 unit=km/h
